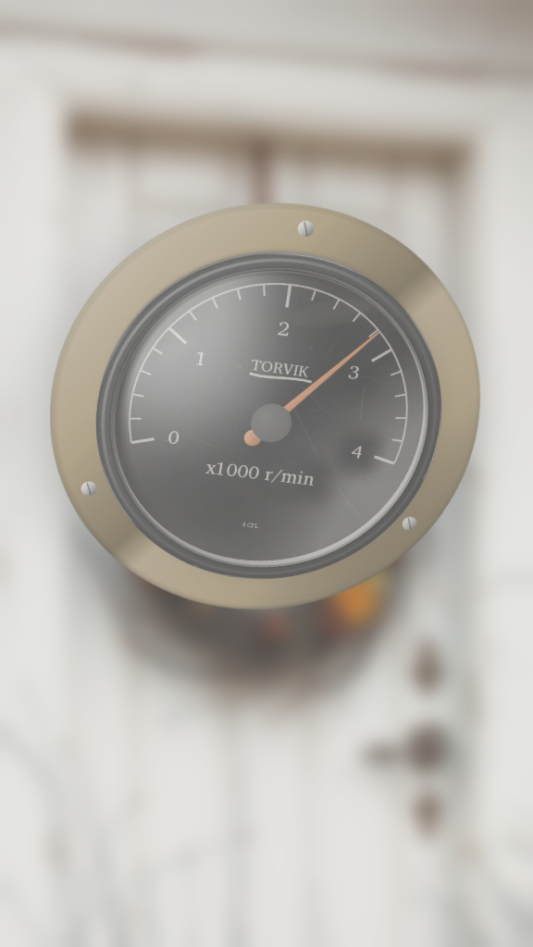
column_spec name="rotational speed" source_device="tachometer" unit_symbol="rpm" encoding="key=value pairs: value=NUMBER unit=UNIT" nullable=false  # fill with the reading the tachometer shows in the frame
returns value=2800 unit=rpm
